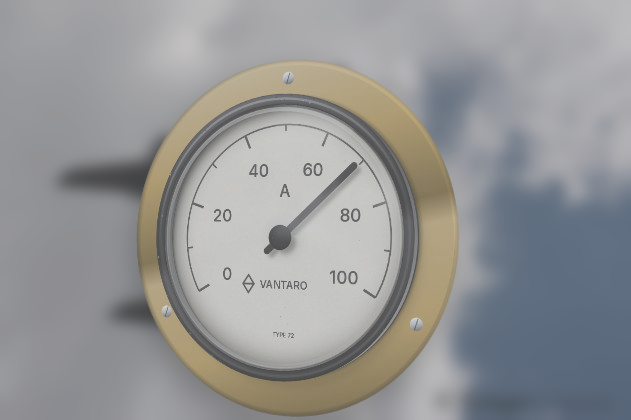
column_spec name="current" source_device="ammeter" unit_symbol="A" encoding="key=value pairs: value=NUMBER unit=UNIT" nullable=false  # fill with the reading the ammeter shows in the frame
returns value=70 unit=A
